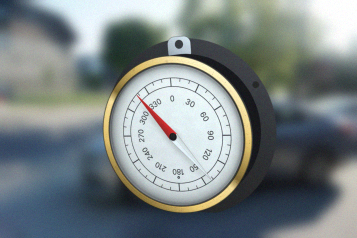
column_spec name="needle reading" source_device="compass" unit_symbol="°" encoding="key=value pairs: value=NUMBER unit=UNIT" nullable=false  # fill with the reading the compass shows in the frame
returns value=320 unit=°
